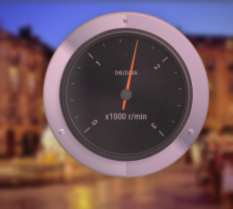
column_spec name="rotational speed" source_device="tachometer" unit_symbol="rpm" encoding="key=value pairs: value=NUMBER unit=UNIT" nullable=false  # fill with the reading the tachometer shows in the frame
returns value=1600 unit=rpm
